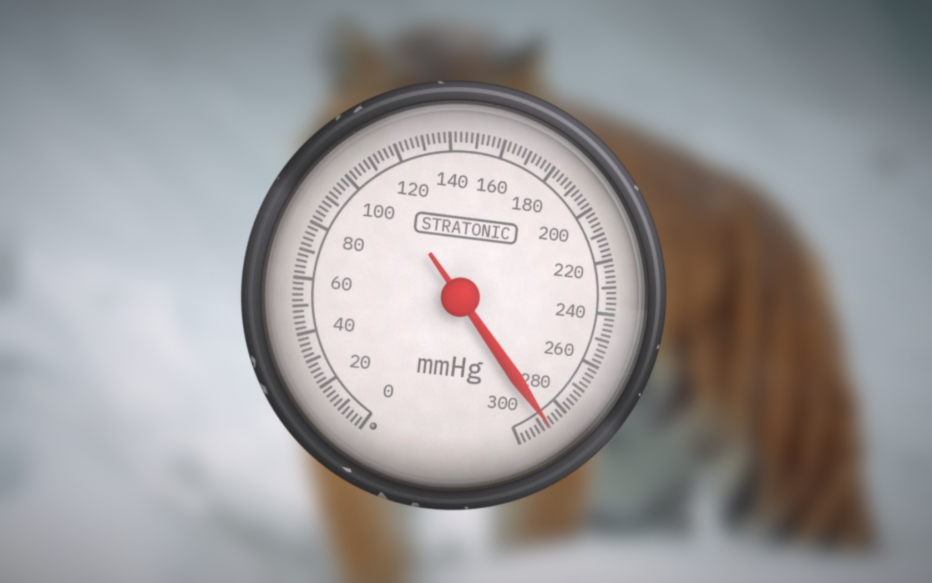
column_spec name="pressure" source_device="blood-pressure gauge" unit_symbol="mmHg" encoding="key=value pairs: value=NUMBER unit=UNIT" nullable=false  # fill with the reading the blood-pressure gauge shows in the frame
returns value=288 unit=mmHg
